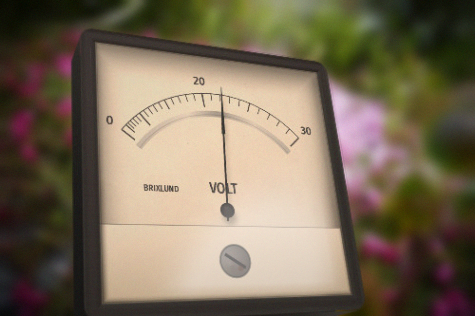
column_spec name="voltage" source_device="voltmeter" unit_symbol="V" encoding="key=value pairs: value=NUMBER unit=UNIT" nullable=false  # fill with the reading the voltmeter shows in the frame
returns value=22 unit=V
